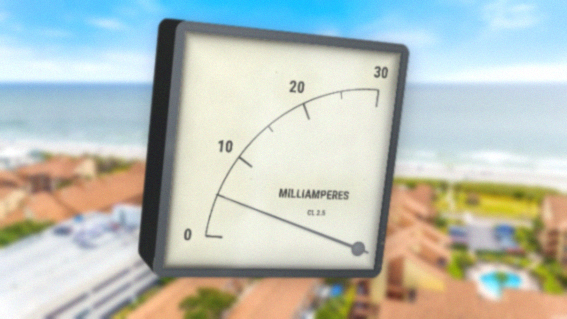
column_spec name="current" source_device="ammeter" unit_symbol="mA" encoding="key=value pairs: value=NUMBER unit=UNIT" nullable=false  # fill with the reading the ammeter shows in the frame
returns value=5 unit=mA
